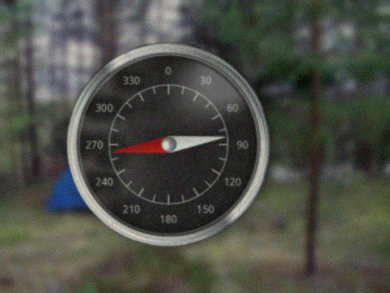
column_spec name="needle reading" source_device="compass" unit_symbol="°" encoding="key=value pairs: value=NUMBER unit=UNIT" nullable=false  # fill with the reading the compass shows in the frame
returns value=262.5 unit=°
